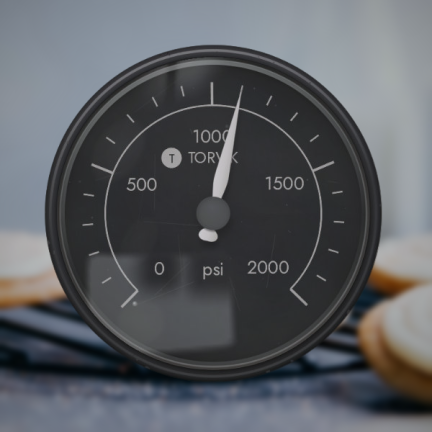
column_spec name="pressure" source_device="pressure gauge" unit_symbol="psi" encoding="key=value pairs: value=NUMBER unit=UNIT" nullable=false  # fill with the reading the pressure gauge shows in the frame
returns value=1100 unit=psi
